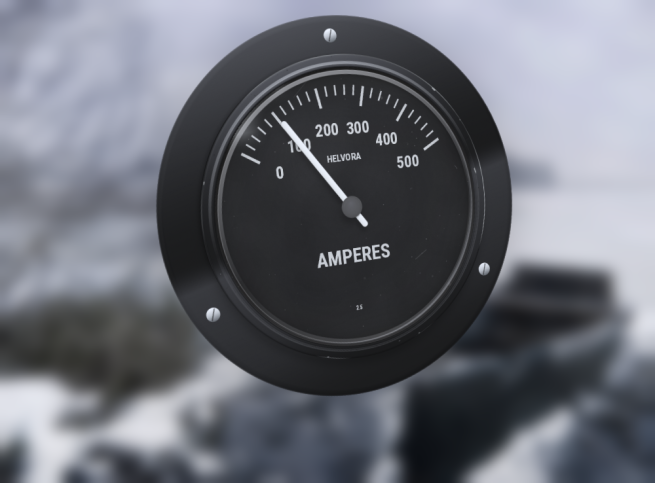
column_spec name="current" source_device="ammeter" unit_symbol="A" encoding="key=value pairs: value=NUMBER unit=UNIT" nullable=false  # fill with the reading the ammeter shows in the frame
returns value=100 unit=A
